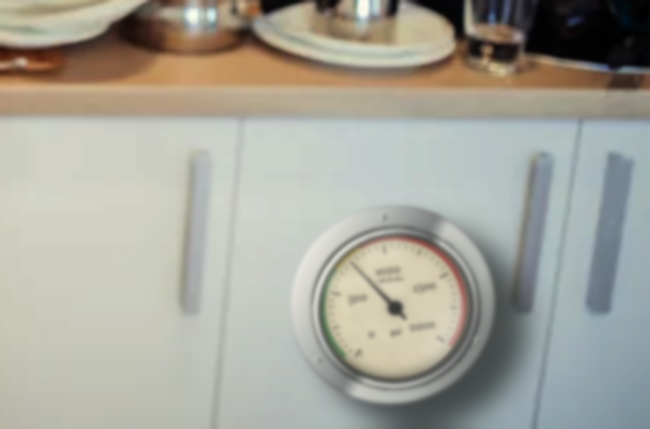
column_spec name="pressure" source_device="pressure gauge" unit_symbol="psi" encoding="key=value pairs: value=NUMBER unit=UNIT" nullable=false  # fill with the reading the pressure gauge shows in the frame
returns value=750 unit=psi
